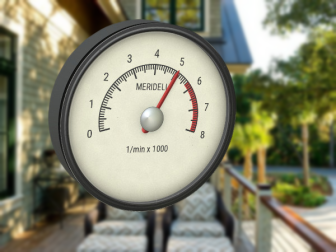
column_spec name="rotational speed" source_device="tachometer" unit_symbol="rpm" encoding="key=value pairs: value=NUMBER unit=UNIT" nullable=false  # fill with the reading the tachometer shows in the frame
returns value=5000 unit=rpm
